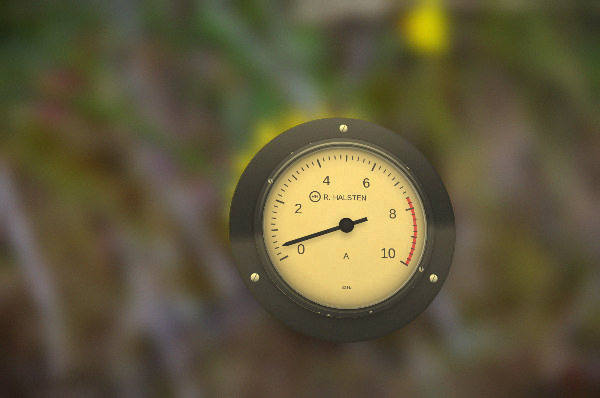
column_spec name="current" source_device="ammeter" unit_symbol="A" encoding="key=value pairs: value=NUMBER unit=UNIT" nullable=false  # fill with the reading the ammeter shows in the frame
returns value=0.4 unit=A
